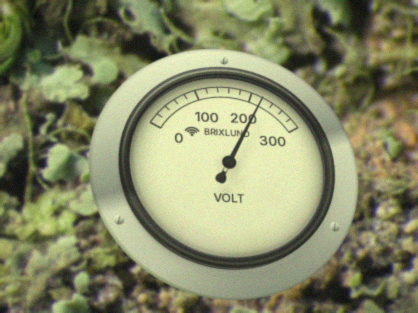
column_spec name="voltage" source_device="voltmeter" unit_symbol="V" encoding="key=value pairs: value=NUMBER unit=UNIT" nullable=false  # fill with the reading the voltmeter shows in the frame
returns value=220 unit=V
